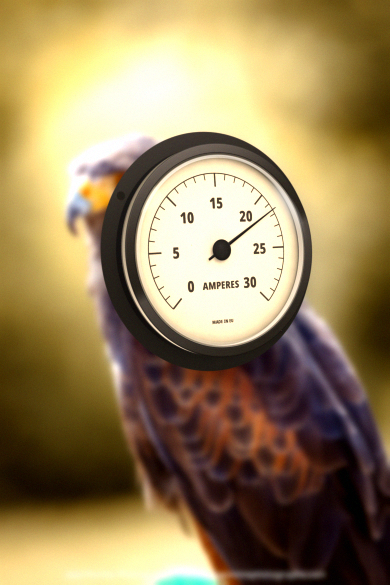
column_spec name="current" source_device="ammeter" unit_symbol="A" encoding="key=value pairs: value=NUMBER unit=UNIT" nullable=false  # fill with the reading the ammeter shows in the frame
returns value=21.5 unit=A
